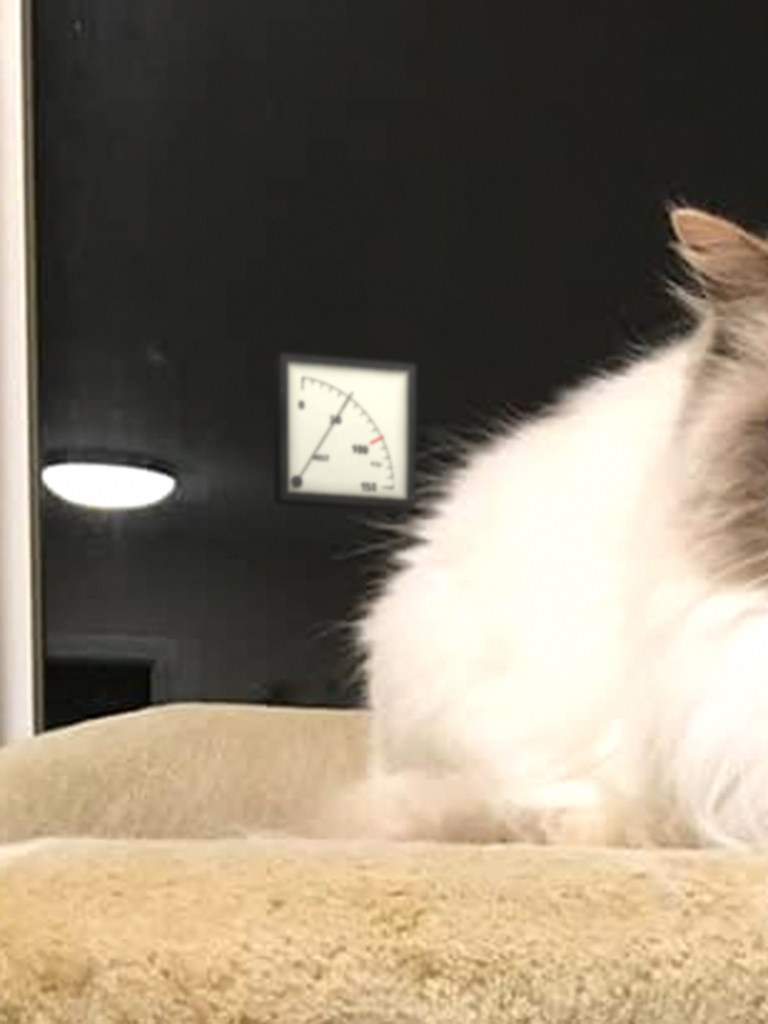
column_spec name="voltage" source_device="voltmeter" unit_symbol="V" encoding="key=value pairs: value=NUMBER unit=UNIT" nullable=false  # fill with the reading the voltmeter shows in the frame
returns value=50 unit=V
